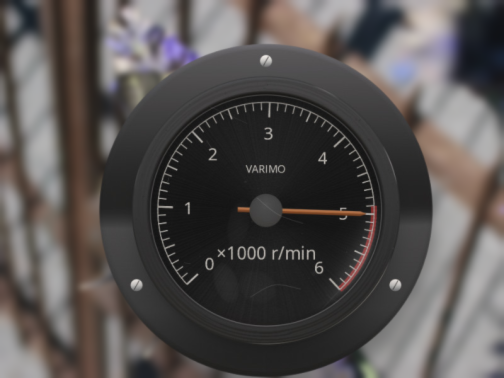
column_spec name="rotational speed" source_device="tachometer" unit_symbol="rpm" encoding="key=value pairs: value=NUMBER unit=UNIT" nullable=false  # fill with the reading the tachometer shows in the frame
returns value=5000 unit=rpm
